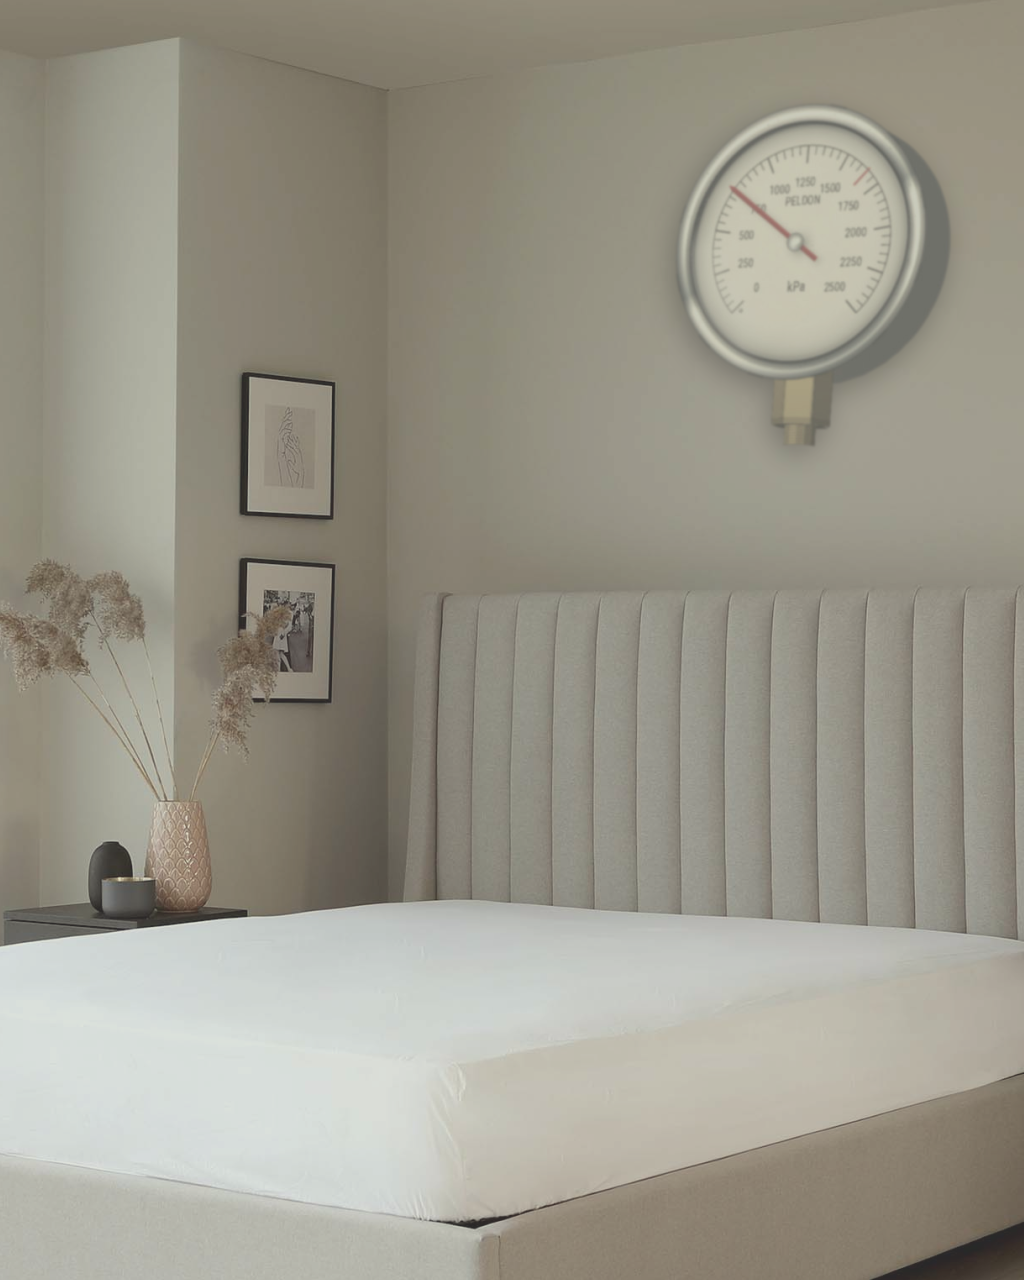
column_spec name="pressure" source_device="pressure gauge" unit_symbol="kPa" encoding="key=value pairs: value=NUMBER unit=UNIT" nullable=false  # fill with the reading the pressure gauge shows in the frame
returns value=750 unit=kPa
